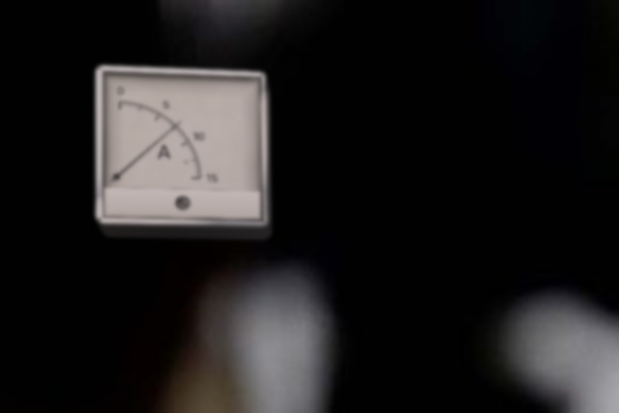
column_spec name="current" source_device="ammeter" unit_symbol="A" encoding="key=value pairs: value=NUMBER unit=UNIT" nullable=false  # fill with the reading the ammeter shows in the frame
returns value=7.5 unit=A
